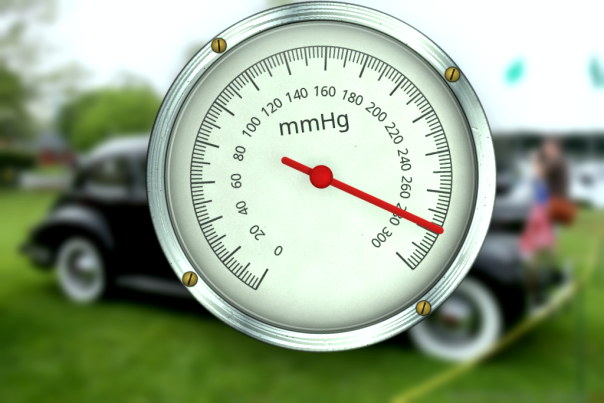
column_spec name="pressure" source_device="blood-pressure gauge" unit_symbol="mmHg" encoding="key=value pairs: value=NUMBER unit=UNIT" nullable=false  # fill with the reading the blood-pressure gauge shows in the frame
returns value=278 unit=mmHg
